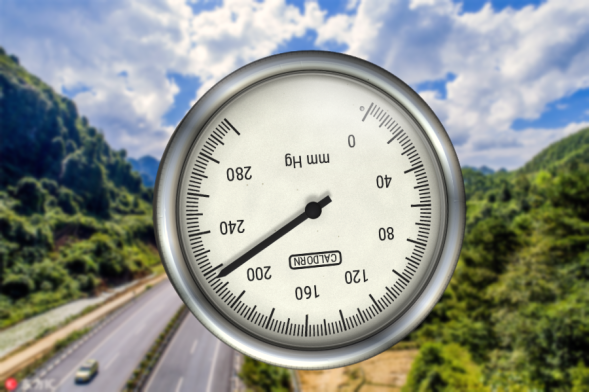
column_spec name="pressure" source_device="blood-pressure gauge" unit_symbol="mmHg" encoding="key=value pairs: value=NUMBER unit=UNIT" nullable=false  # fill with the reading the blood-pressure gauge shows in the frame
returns value=216 unit=mmHg
